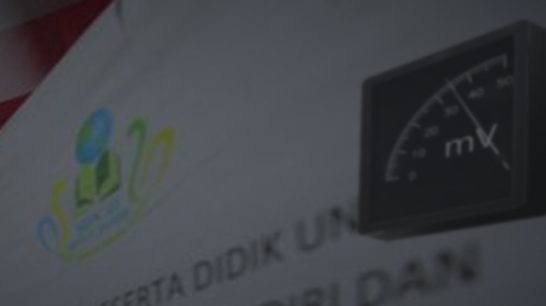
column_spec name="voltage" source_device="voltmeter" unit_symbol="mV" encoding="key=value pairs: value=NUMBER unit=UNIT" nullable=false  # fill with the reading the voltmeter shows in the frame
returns value=35 unit=mV
